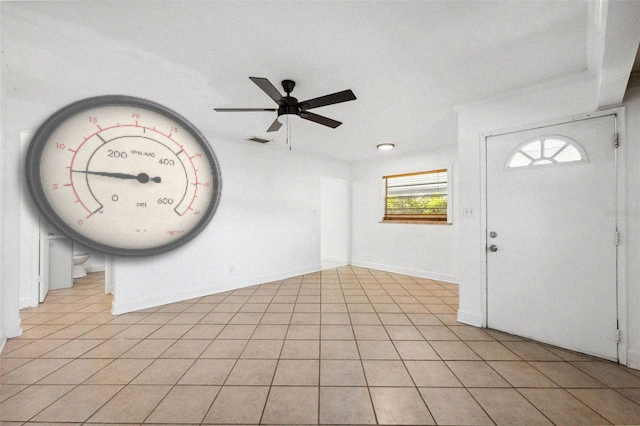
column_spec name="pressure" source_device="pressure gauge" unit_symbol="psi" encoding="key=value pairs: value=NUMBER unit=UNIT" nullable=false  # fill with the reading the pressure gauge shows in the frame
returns value=100 unit=psi
